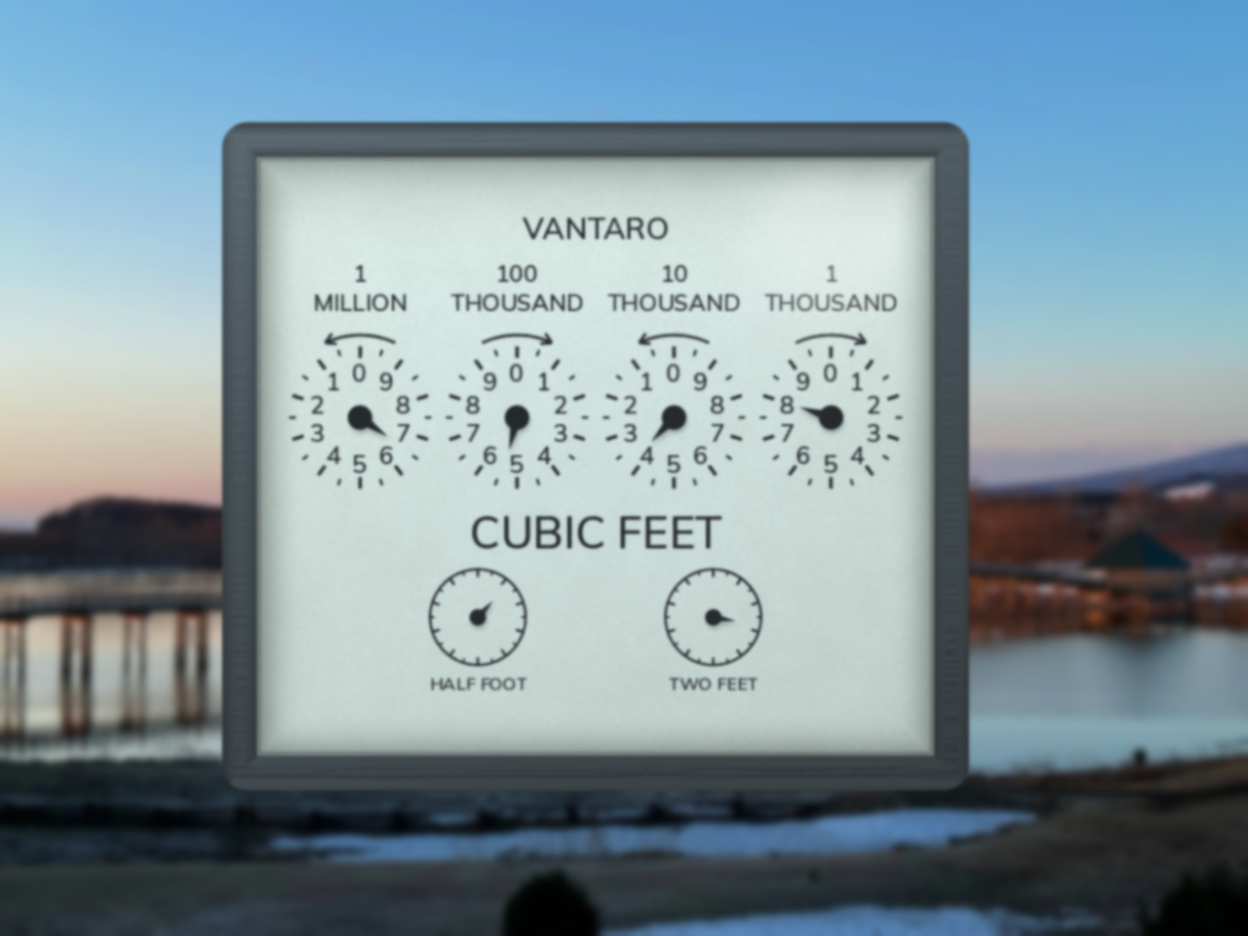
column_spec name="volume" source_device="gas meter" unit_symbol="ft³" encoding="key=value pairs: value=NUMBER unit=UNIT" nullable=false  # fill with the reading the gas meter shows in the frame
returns value=653800 unit=ft³
